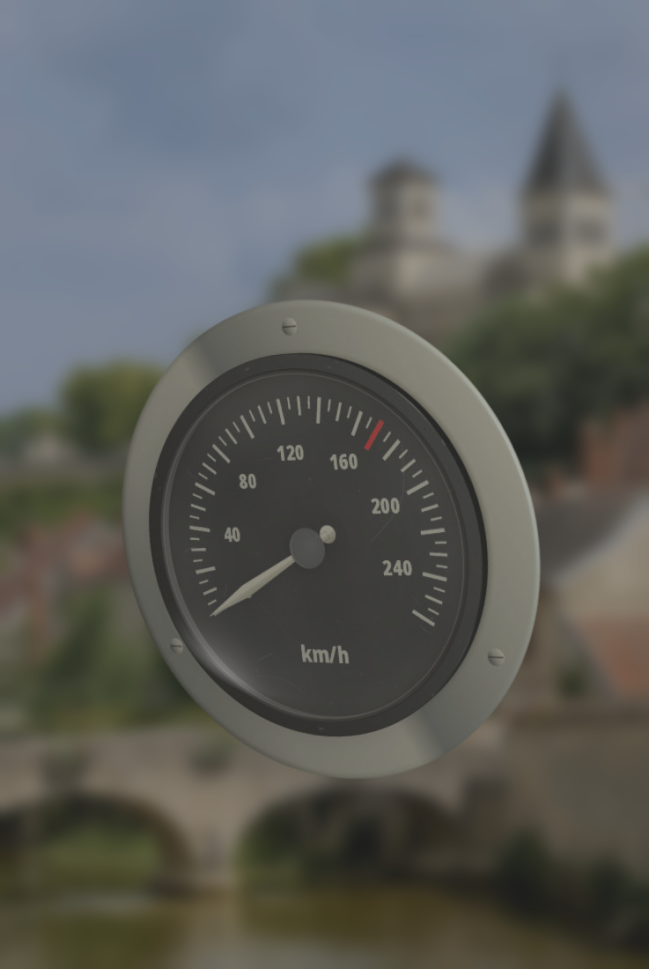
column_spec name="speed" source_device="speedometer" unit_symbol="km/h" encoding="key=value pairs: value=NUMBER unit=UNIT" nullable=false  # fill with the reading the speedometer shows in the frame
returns value=0 unit=km/h
